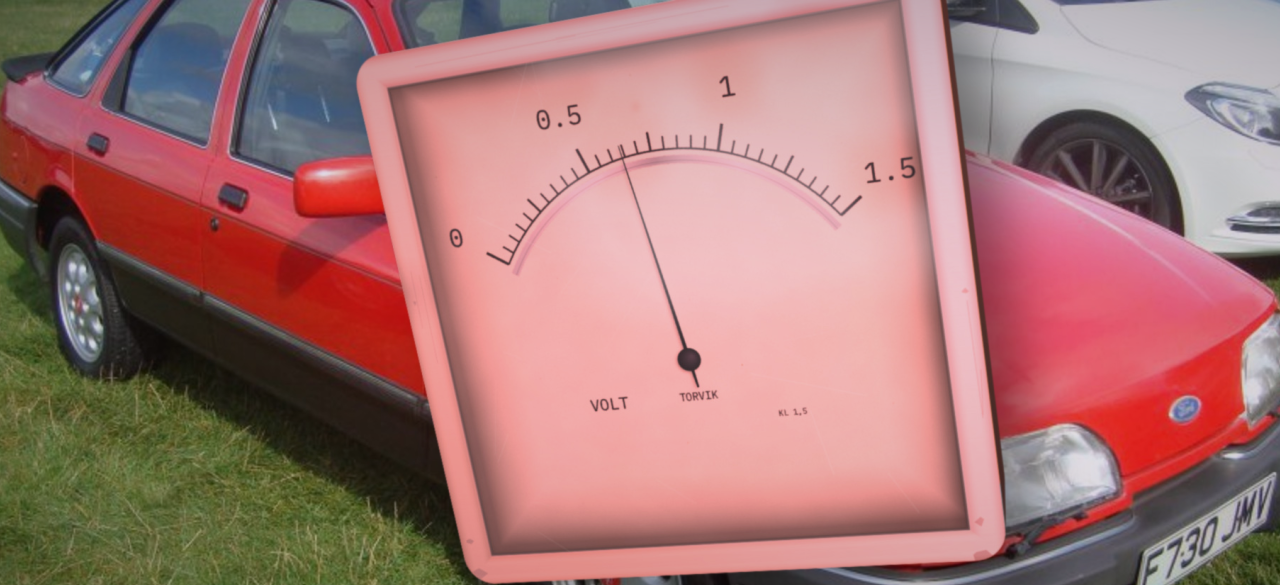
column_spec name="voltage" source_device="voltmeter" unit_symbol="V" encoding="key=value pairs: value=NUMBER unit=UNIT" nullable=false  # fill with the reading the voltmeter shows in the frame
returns value=0.65 unit=V
